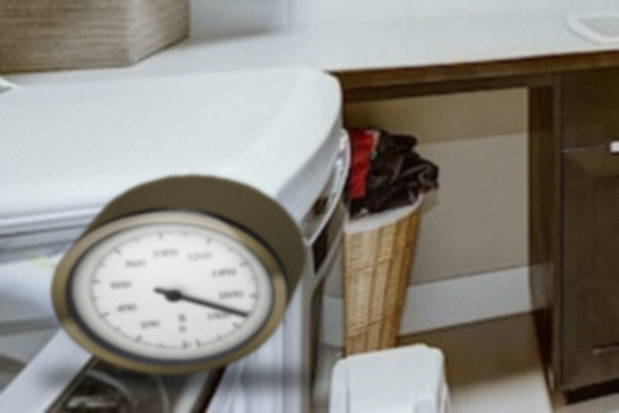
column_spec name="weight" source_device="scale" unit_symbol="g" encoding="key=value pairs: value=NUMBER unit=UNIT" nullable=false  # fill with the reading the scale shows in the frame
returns value=1700 unit=g
